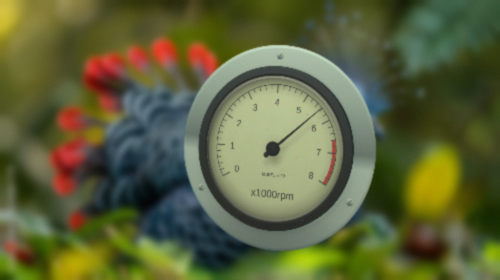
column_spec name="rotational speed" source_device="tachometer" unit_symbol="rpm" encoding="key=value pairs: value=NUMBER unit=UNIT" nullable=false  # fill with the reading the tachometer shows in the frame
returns value=5600 unit=rpm
